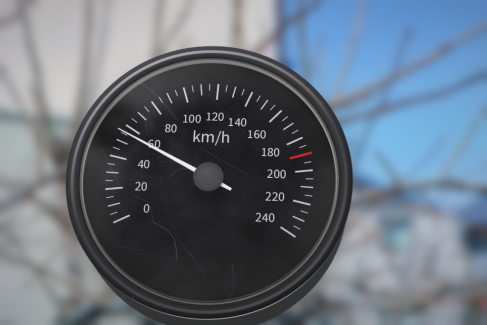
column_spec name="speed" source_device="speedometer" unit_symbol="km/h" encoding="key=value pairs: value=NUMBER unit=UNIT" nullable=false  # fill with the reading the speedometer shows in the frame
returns value=55 unit=km/h
